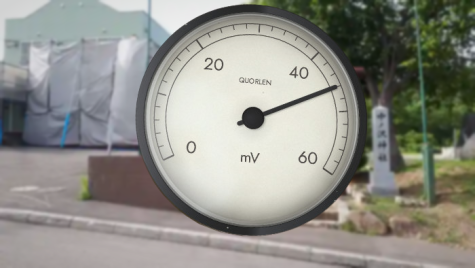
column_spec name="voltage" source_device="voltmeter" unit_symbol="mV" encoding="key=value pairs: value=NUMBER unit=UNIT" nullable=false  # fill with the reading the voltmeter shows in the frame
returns value=46 unit=mV
